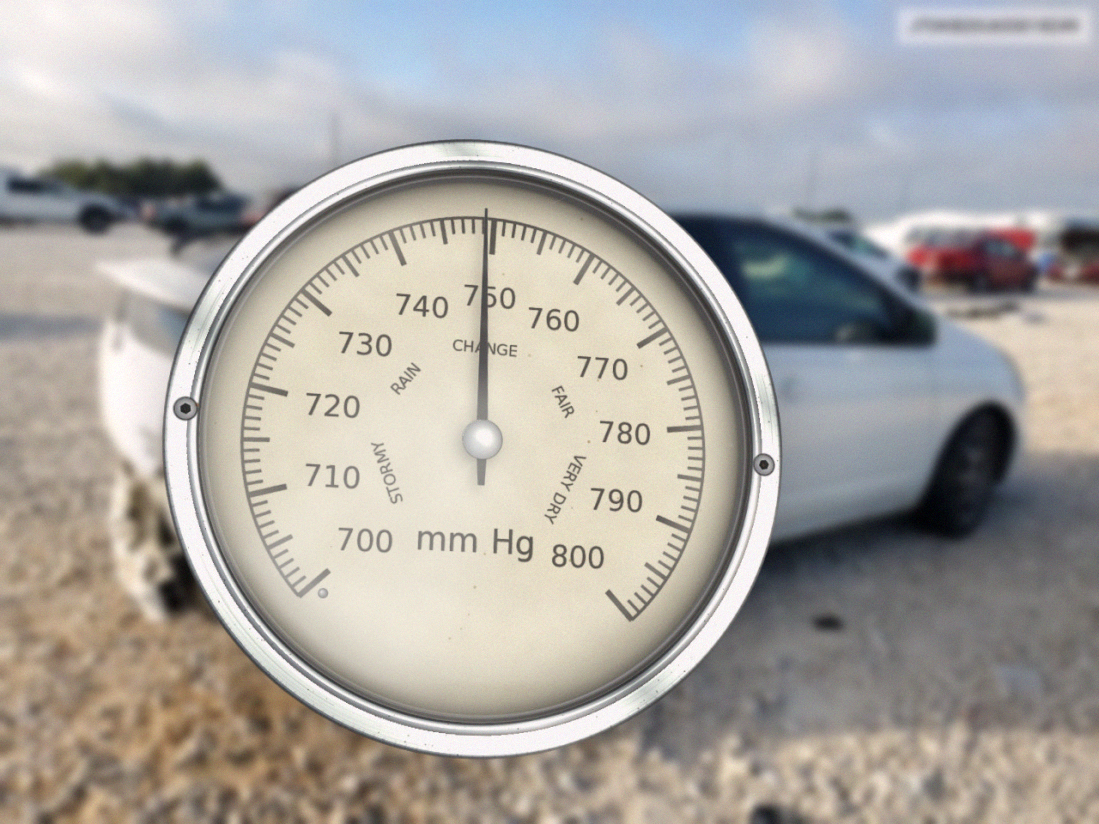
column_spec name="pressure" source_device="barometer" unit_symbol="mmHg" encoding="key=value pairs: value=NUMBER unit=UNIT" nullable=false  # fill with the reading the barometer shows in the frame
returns value=749 unit=mmHg
